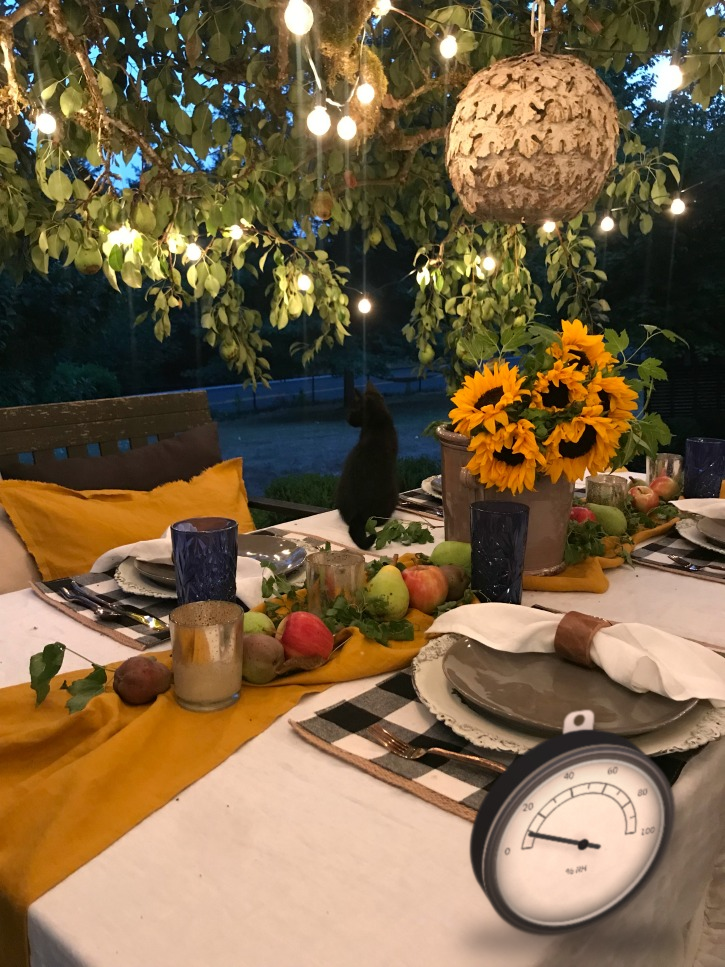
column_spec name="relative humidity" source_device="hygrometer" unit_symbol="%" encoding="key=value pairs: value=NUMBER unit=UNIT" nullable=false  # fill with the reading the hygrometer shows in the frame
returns value=10 unit=%
